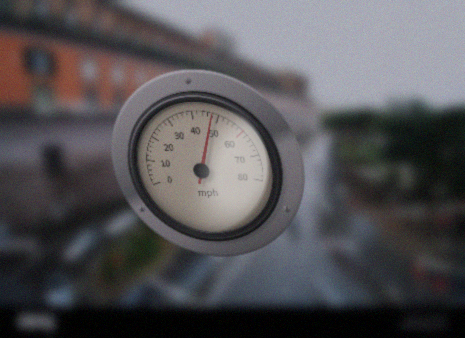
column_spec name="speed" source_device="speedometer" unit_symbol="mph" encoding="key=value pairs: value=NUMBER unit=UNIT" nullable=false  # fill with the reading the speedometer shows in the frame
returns value=48 unit=mph
